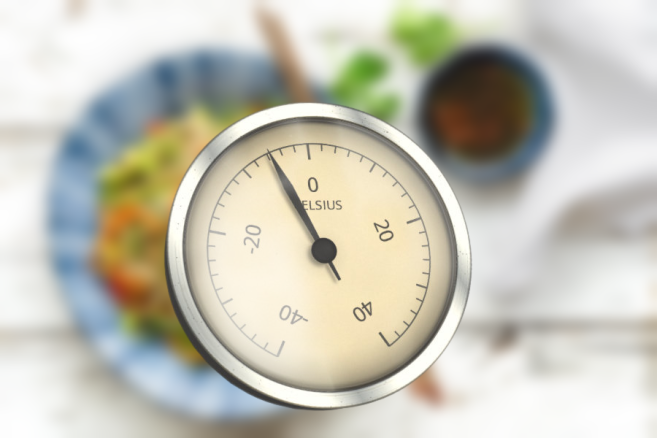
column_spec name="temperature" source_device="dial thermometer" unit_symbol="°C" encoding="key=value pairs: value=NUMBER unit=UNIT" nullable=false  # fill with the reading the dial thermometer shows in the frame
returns value=-6 unit=°C
